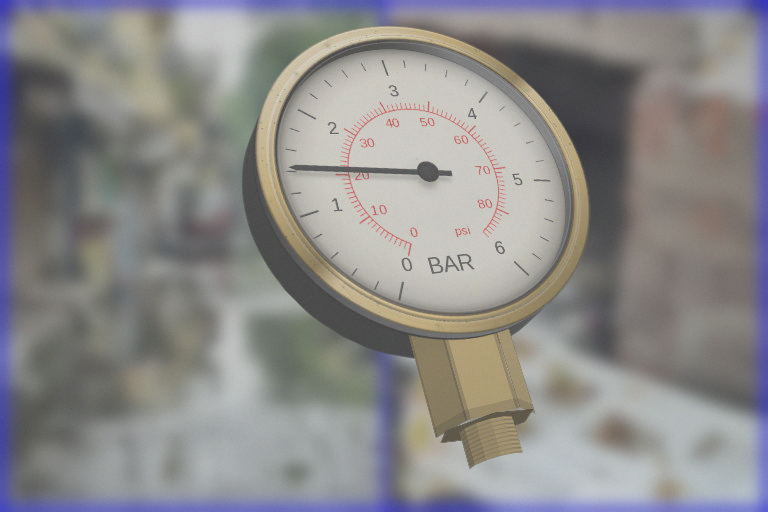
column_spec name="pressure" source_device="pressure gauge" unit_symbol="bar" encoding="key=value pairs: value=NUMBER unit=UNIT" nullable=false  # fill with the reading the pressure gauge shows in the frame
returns value=1.4 unit=bar
